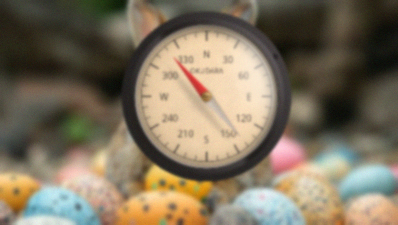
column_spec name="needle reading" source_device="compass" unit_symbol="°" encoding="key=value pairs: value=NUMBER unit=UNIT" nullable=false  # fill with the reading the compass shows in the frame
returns value=320 unit=°
